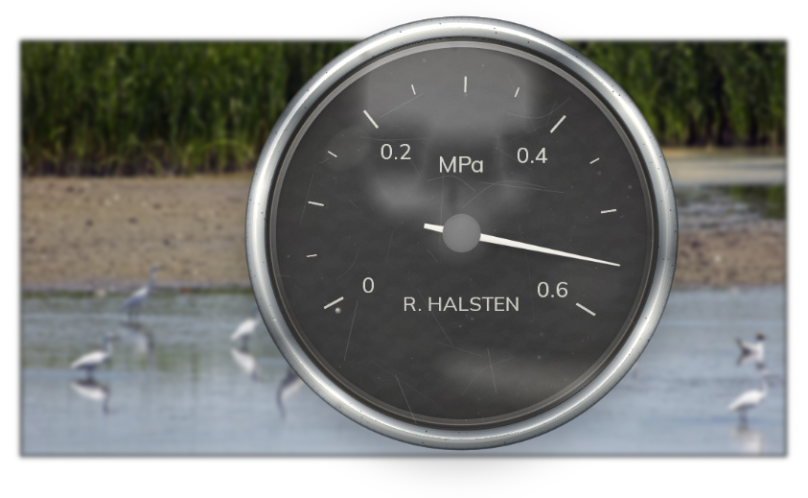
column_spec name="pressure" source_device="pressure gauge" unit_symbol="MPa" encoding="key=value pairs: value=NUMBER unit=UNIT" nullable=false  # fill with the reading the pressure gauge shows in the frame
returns value=0.55 unit=MPa
